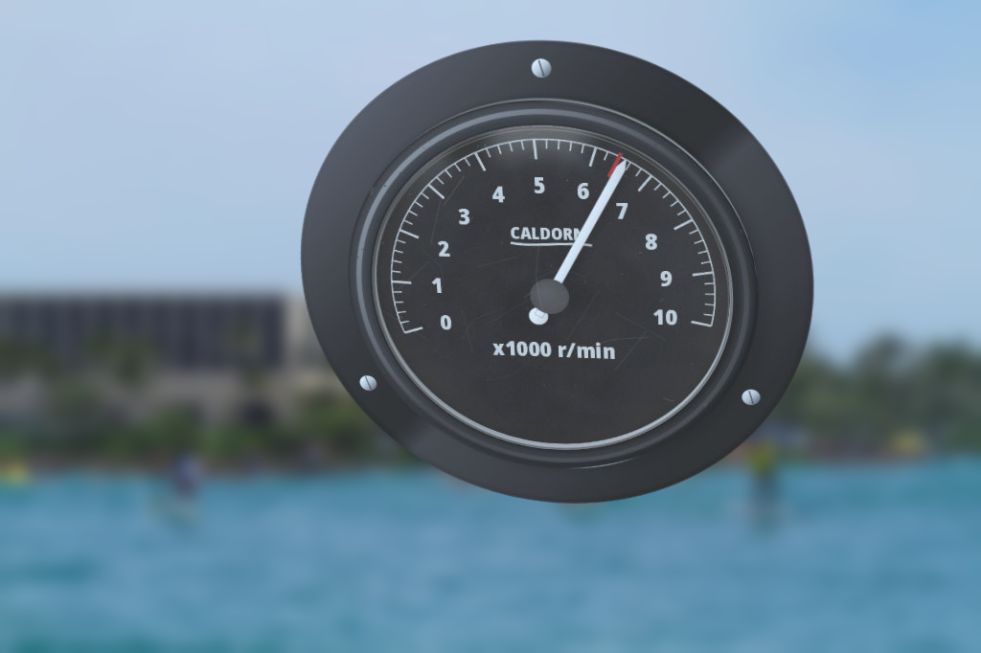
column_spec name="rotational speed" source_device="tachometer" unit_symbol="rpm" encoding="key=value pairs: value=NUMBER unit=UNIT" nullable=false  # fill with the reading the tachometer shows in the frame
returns value=6500 unit=rpm
